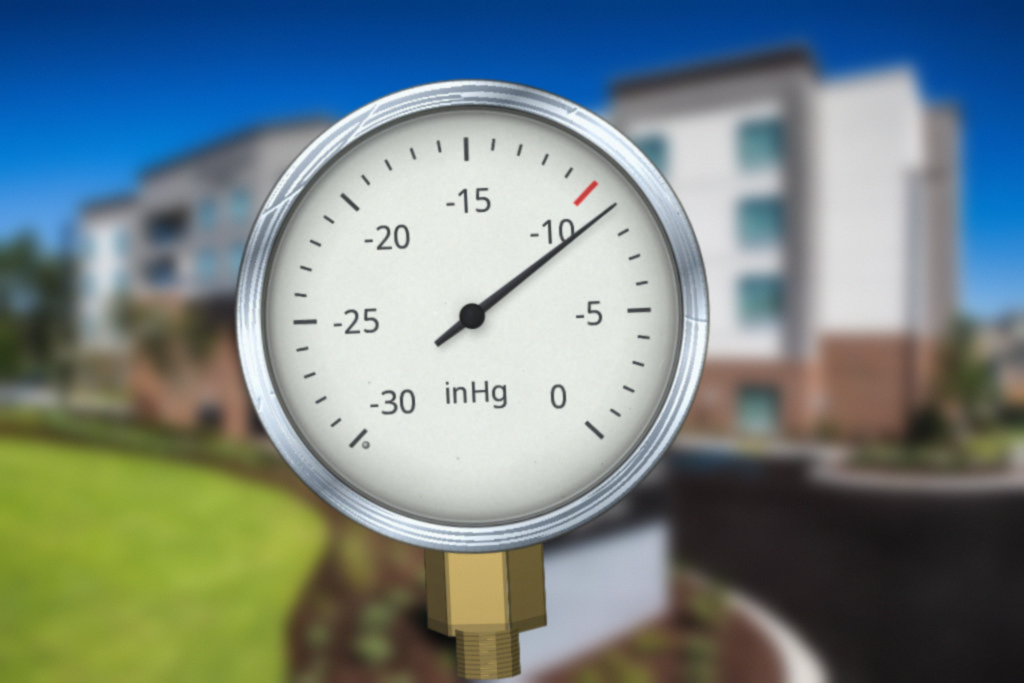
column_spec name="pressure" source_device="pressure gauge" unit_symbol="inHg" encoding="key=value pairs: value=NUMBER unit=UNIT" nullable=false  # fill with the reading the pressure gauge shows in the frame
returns value=-9 unit=inHg
